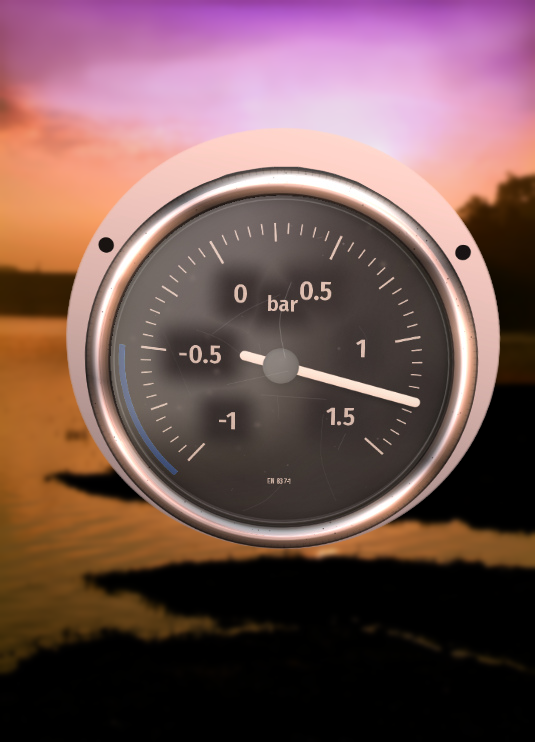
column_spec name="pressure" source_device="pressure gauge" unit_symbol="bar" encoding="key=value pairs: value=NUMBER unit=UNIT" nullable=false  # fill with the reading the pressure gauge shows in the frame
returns value=1.25 unit=bar
